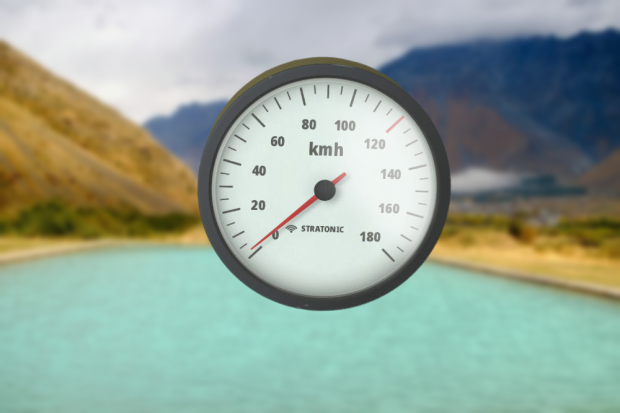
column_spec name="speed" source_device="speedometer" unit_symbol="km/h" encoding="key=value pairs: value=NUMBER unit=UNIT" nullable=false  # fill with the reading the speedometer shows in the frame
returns value=2.5 unit=km/h
